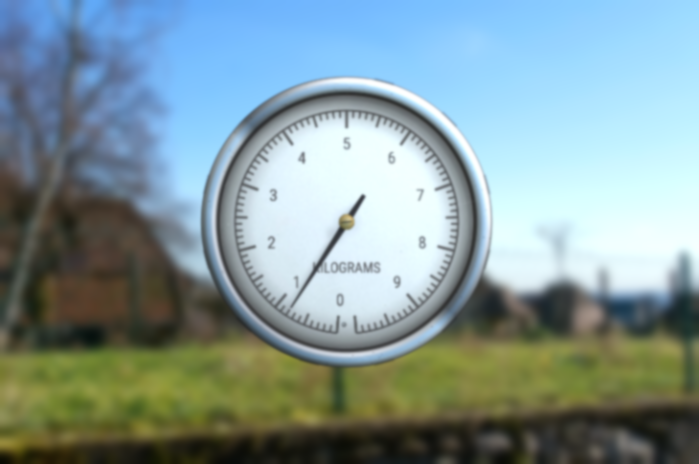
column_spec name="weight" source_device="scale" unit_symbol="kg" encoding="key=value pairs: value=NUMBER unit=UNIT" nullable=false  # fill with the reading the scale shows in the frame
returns value=0.8 unit=kg
